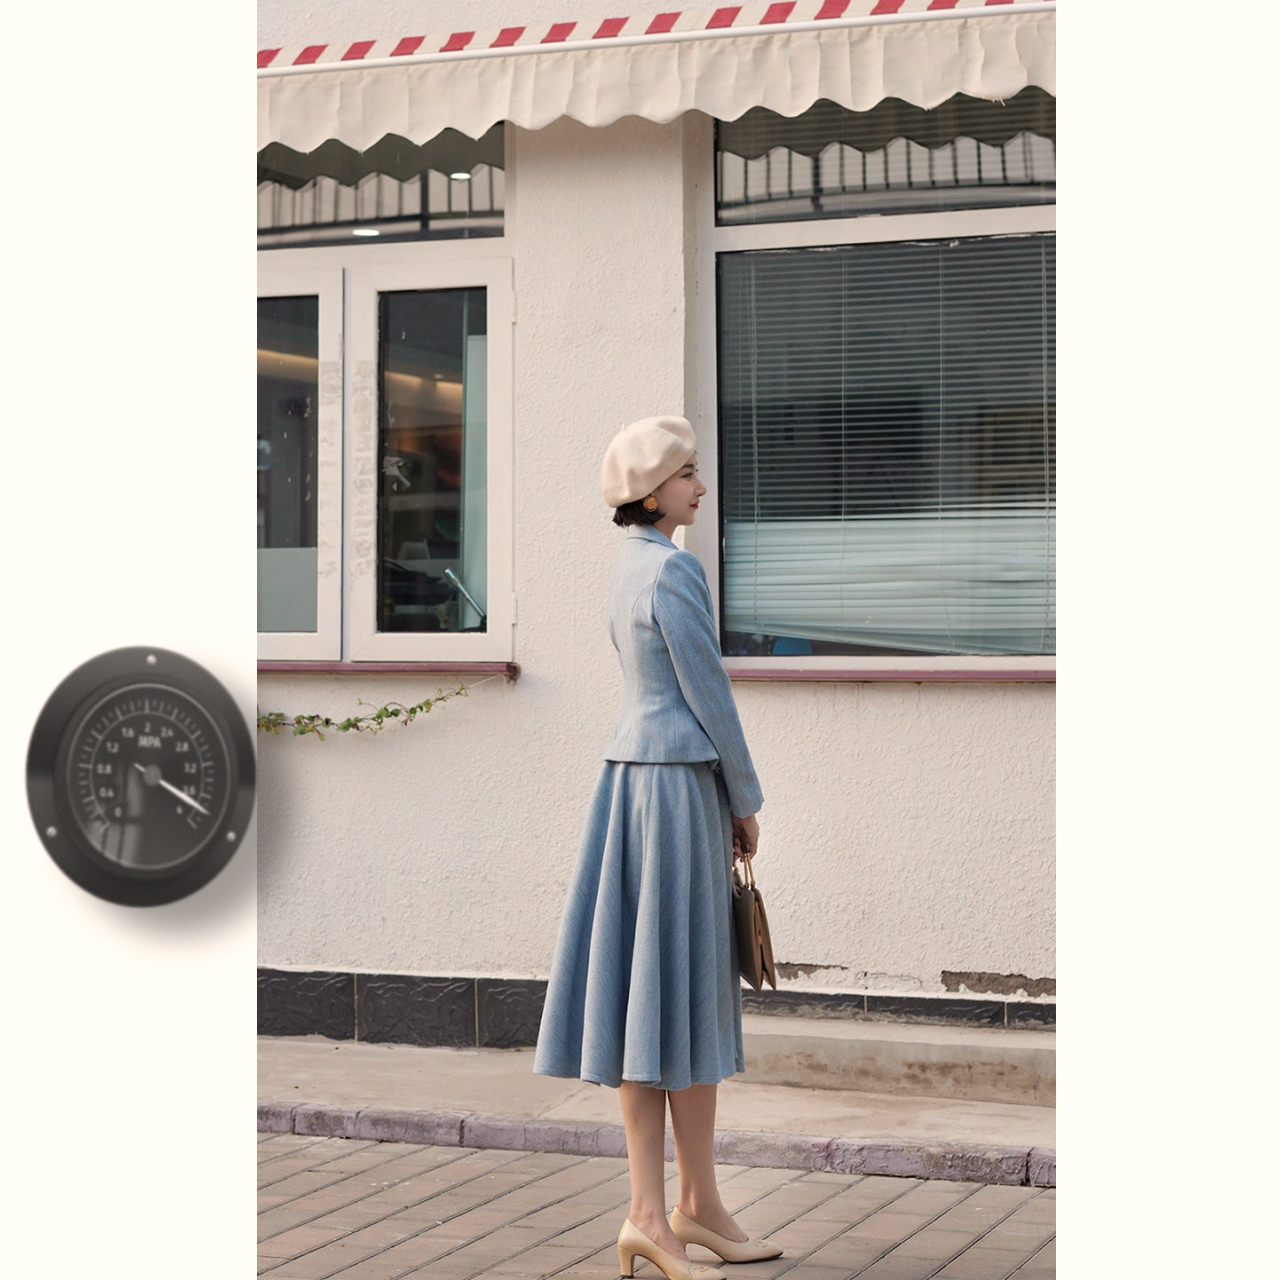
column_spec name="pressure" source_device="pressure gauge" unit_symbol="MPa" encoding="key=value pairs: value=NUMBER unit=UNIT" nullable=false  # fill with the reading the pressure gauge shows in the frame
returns value=3.8 unit=MPa
